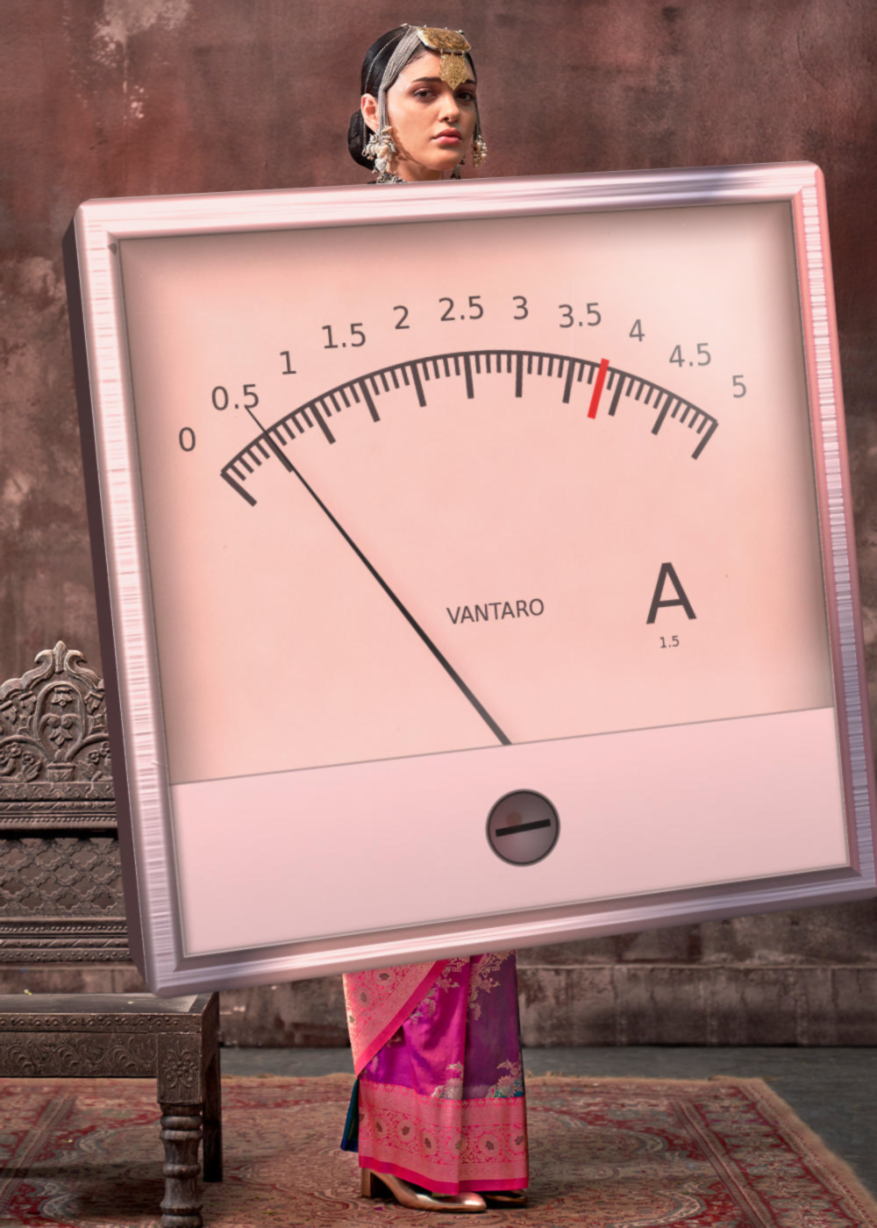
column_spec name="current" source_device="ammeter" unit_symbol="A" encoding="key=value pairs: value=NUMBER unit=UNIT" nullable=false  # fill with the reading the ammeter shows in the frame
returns value=0.5 unit=A
